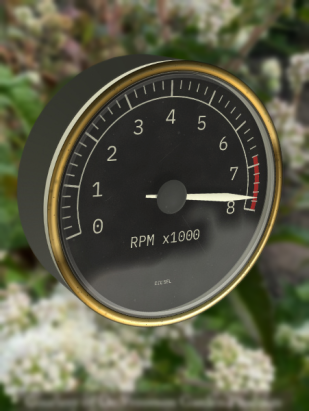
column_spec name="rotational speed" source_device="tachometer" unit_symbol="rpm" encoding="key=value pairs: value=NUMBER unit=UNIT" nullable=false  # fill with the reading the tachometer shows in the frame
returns value=7700 unit=rpm
